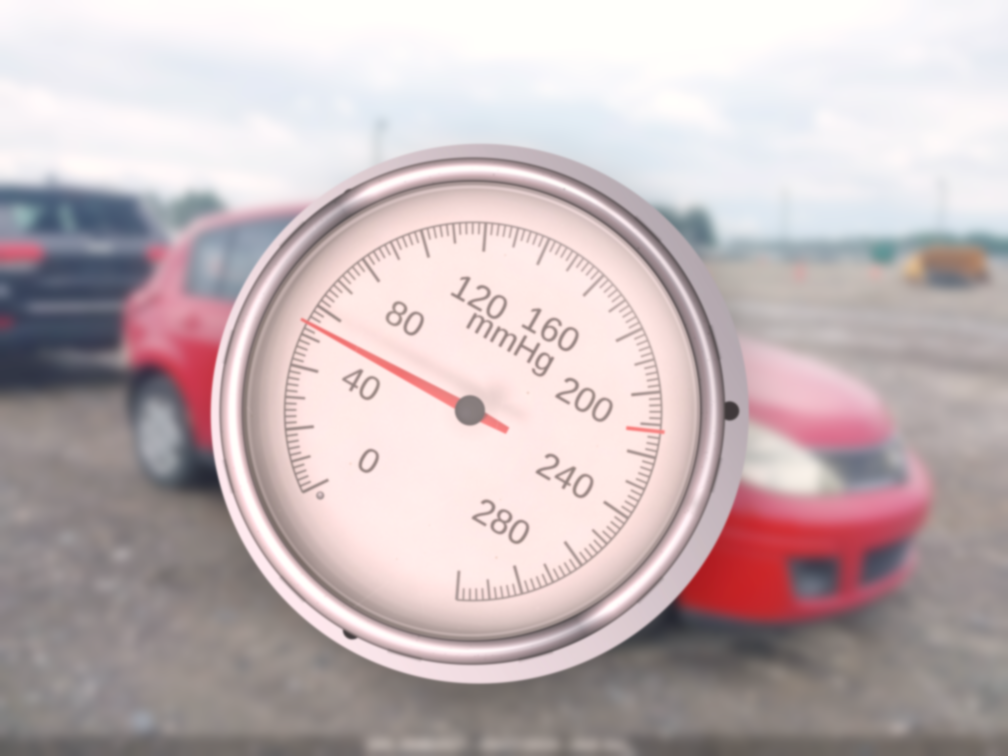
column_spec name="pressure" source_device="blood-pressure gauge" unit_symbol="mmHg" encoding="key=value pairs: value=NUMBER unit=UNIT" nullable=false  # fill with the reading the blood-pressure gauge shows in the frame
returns value=54 unit=mmHg
